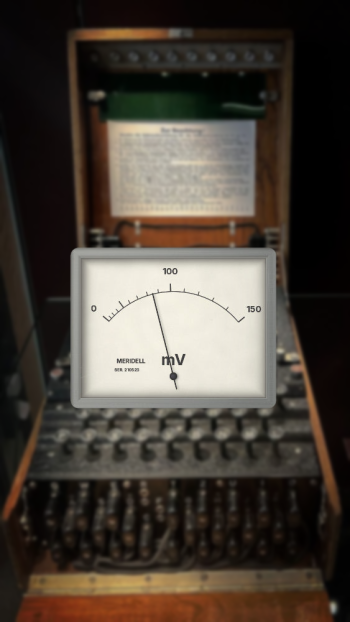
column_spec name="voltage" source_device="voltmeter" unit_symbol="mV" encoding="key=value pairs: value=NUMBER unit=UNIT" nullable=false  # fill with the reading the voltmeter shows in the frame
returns value=85 unit=mV
